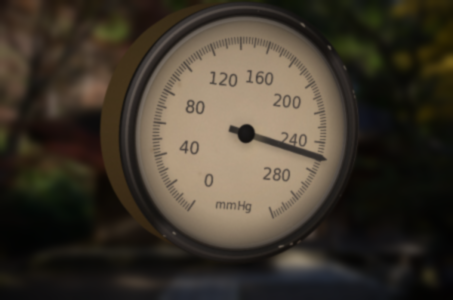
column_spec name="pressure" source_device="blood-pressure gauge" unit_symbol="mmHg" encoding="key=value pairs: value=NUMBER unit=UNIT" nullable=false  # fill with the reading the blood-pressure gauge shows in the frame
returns value=250 unit=mmHg
